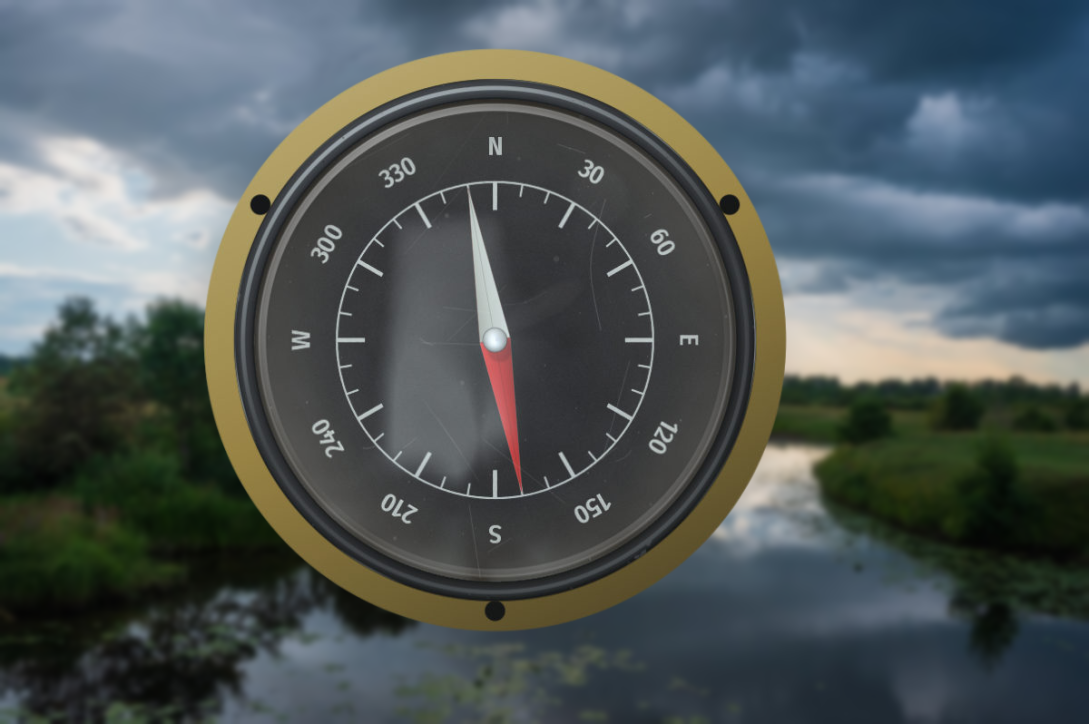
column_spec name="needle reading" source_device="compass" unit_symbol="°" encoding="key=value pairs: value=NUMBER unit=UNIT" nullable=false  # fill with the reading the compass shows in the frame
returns value=170 unit=°
